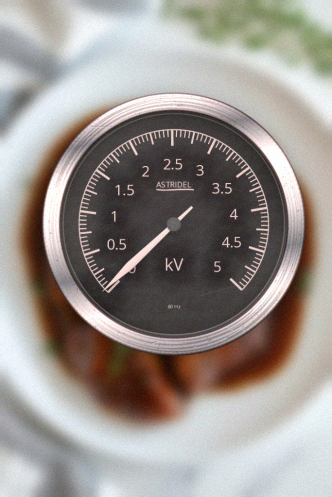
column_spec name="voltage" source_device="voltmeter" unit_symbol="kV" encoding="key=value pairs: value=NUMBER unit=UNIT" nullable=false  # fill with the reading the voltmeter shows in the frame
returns value=0.05 unit=kV
